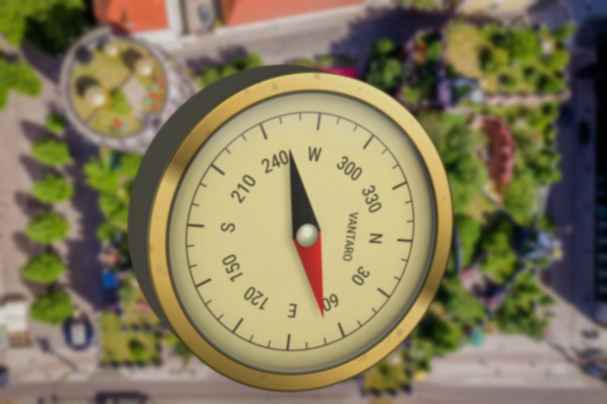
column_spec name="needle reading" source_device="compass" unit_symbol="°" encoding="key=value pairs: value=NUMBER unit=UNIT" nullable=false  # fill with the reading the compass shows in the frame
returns value=70 unit=°
